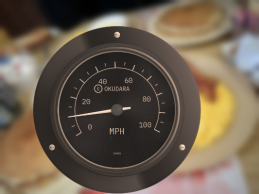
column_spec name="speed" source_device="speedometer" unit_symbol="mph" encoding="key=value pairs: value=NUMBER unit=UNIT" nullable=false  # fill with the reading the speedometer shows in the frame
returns value=10 unit=mph
